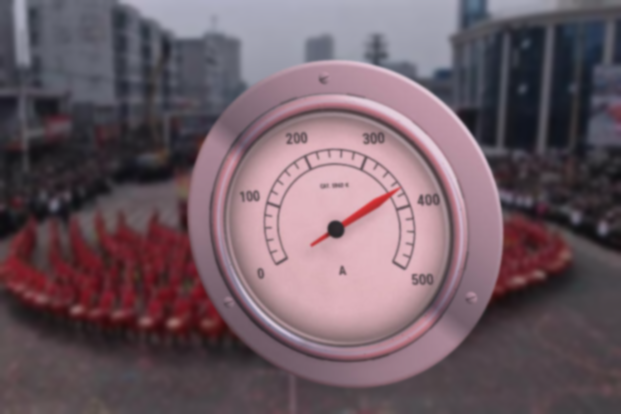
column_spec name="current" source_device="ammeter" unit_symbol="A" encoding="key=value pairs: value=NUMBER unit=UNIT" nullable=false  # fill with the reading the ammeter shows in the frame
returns value=370 unit=A
